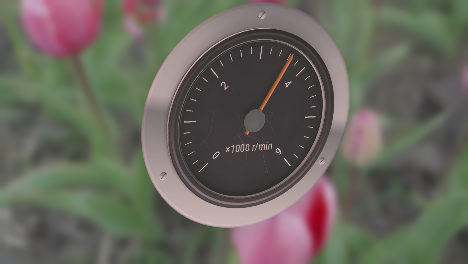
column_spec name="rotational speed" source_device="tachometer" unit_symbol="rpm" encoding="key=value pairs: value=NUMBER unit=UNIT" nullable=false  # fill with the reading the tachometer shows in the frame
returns value=3600 unit=rpm
